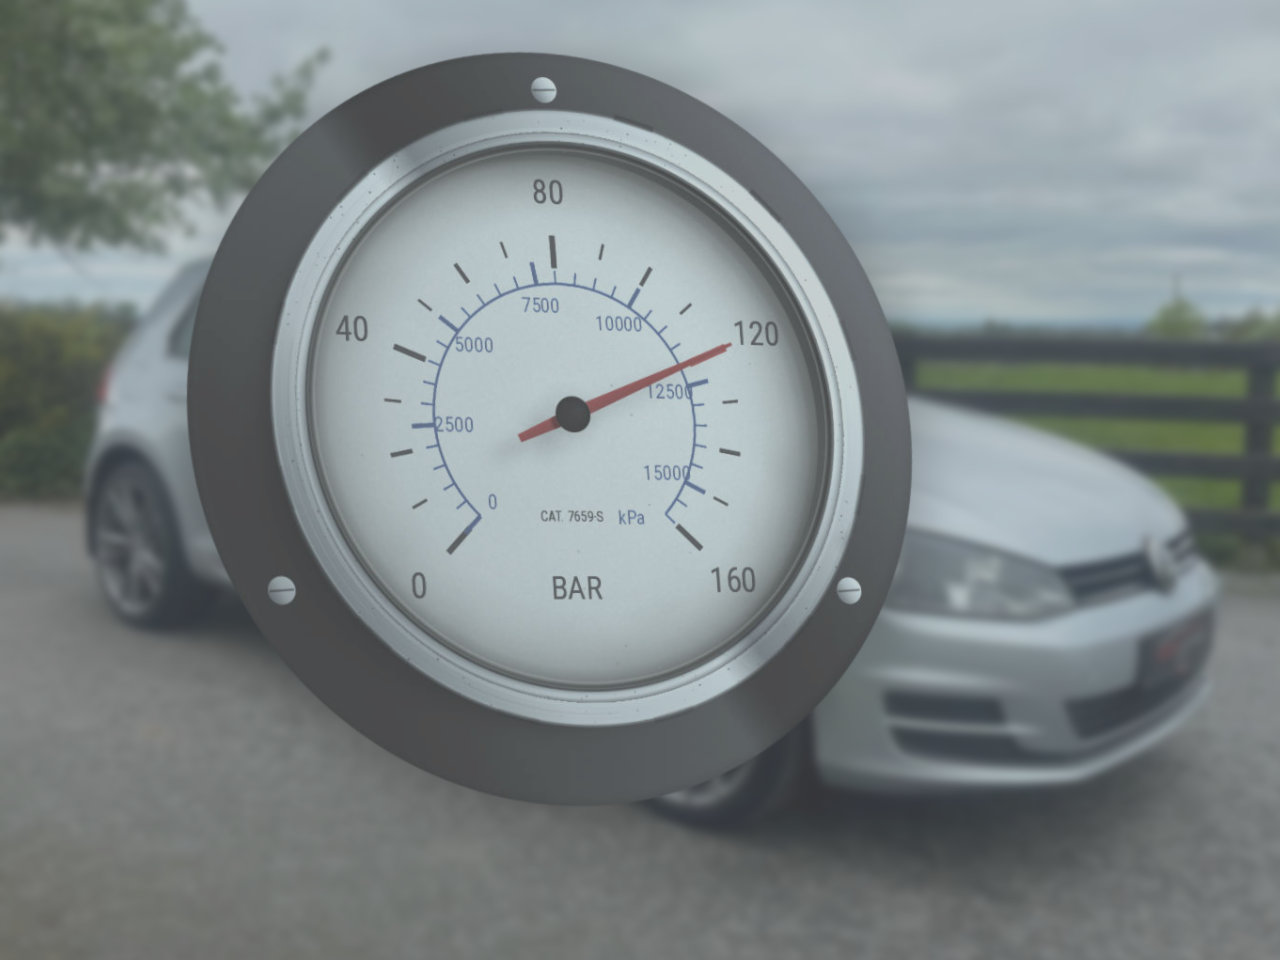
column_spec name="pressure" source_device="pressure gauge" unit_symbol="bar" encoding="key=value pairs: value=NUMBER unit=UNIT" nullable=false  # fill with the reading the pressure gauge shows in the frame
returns value=120 unit=bar
